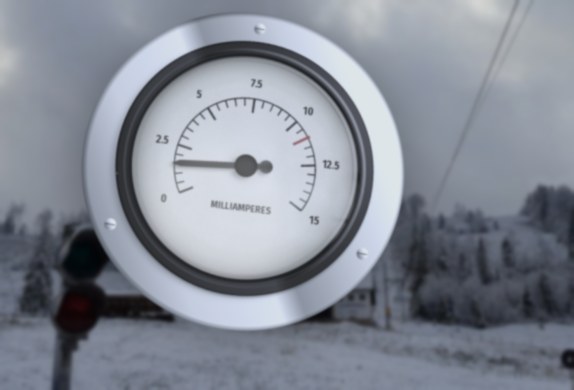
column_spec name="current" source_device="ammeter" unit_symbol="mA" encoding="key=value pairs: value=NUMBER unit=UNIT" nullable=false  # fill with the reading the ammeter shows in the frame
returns value=1.5 unit=mA
